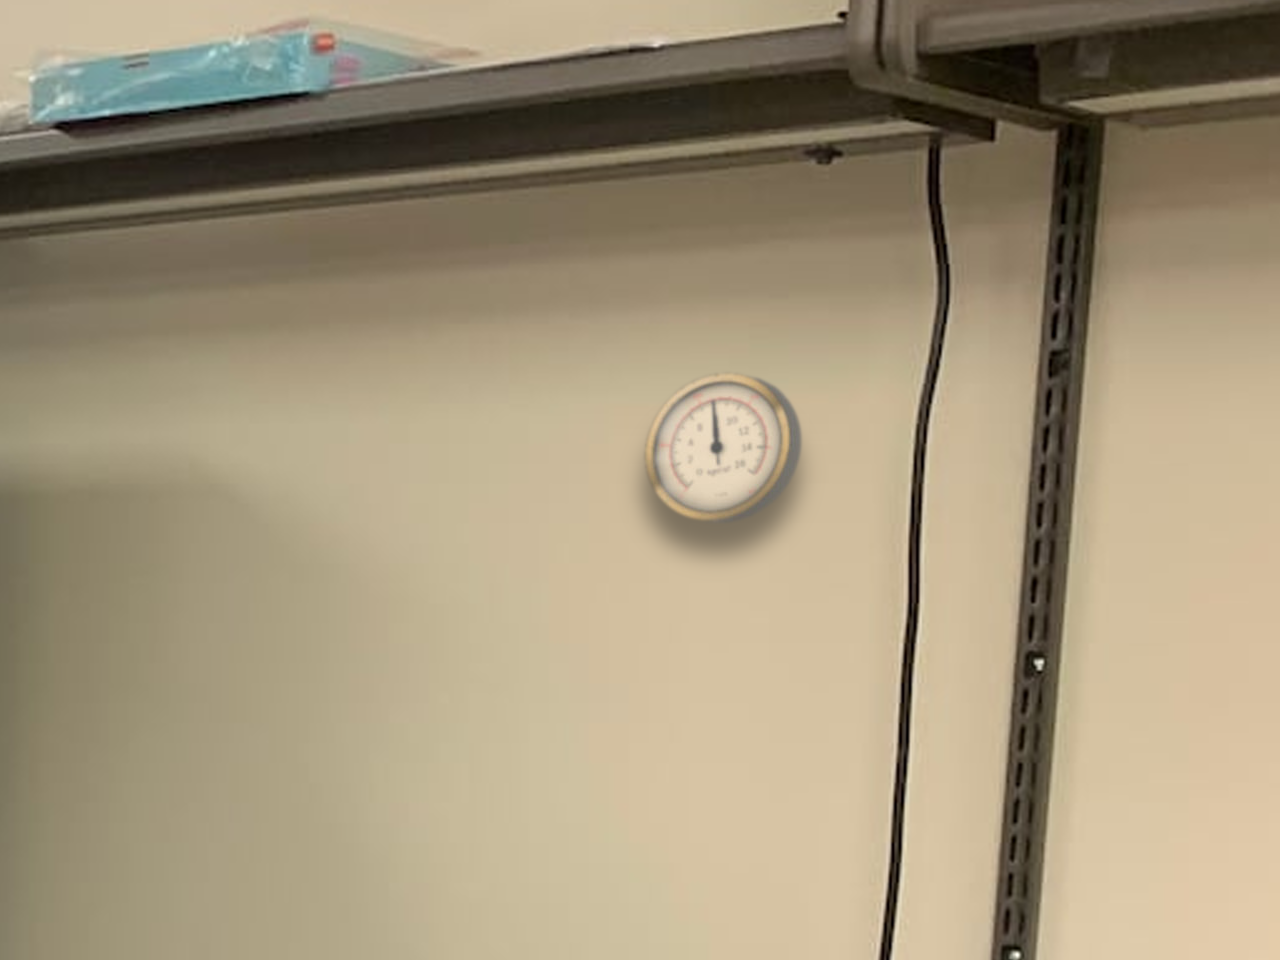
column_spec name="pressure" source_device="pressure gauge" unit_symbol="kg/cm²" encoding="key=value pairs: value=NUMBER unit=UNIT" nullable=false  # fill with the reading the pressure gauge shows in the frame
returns value=8 unit=kg/cm²
